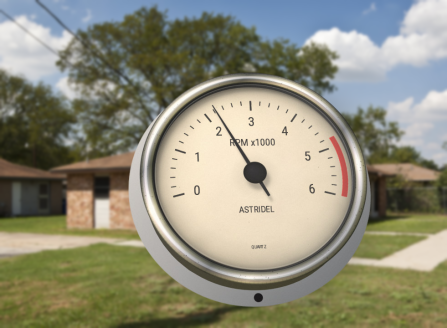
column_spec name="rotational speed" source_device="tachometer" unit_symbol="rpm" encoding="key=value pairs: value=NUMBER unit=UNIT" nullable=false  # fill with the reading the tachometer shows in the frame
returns value=2200 unit=rpm
